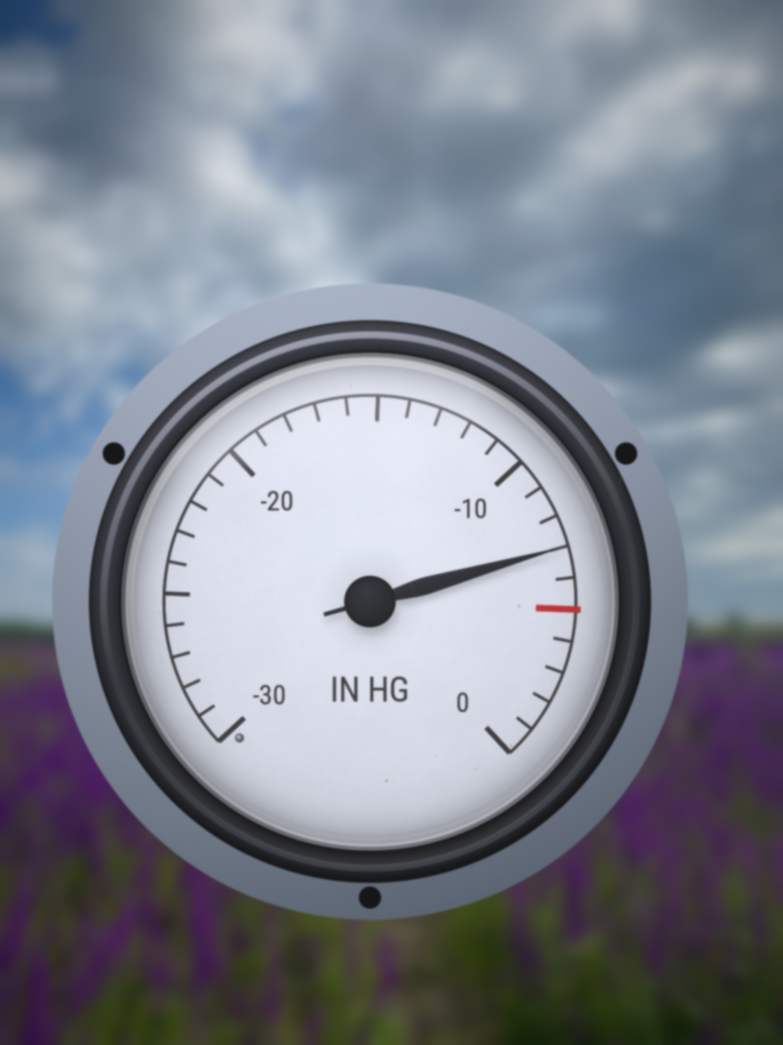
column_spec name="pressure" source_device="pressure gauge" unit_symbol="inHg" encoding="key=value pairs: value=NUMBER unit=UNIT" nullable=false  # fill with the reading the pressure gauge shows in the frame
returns value=-7 unit=inHg
